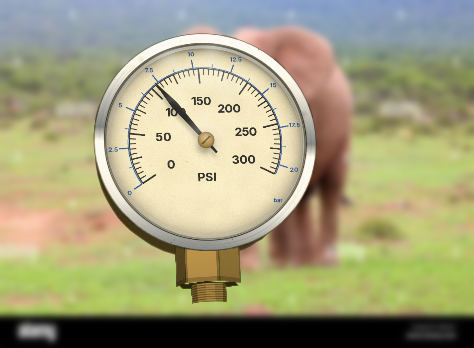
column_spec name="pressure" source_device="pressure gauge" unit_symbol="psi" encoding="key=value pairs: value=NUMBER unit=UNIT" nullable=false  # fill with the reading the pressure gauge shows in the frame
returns value=105 unit=psi
